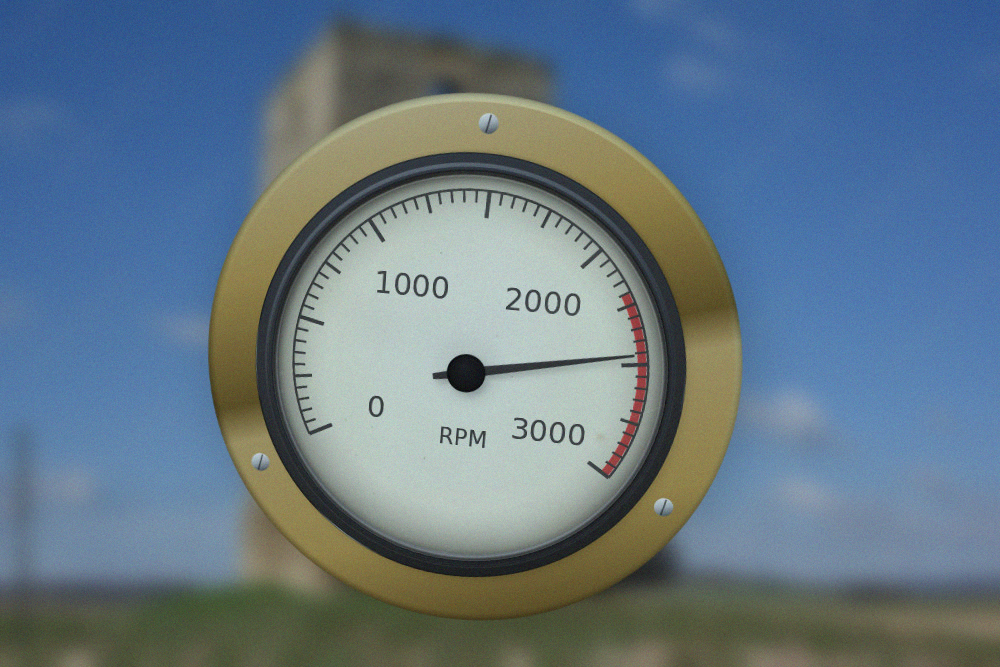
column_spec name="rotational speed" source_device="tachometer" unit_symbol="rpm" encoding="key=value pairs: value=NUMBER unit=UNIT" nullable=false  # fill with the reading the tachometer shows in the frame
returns value=2450 unit=rpm
